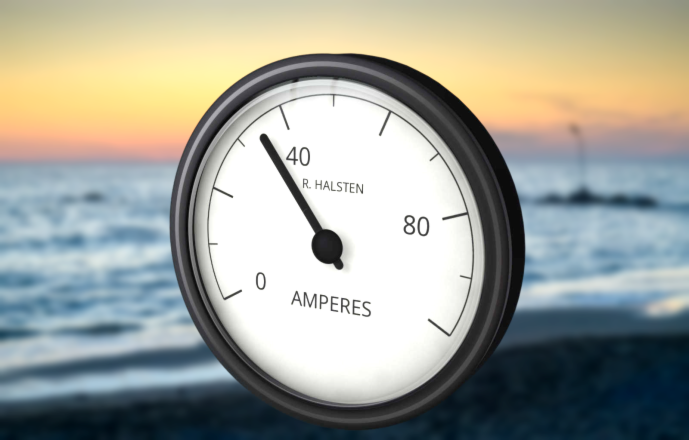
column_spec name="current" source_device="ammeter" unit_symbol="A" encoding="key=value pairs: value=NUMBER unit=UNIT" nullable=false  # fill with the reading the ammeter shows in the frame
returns value=35 unit=A
